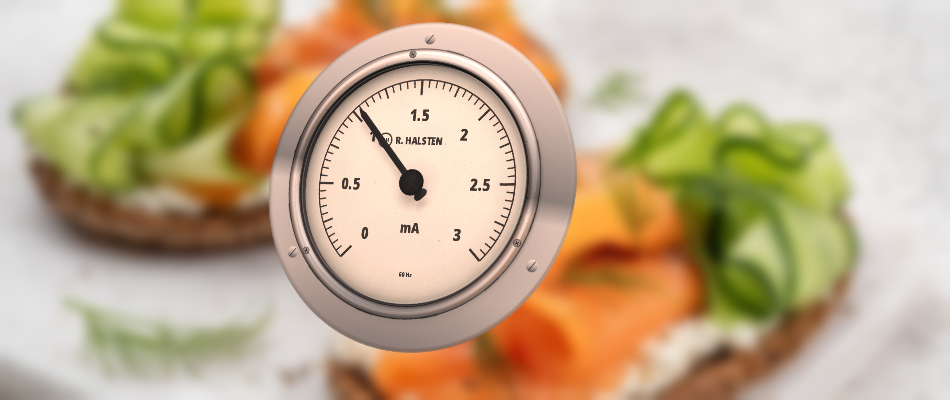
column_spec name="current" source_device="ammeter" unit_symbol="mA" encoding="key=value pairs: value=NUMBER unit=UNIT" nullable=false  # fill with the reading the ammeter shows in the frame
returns value=1.05 unit=mA
